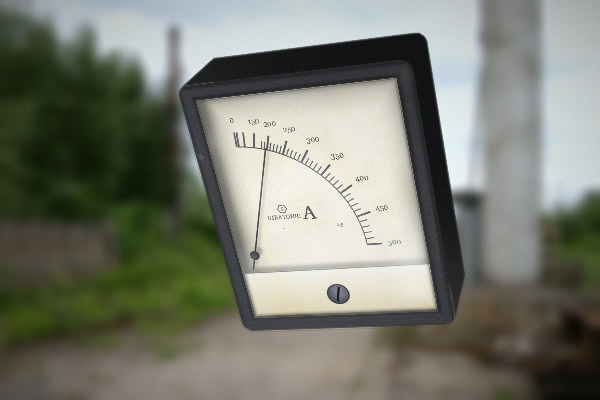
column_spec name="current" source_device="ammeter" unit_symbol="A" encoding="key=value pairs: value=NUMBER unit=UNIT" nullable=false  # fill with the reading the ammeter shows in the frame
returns value=200 unit=A
